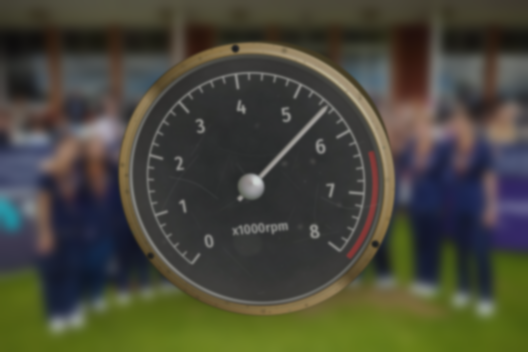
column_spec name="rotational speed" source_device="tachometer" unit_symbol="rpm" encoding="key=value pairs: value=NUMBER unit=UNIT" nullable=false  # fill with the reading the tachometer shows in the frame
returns value=5500 unit=rpm
